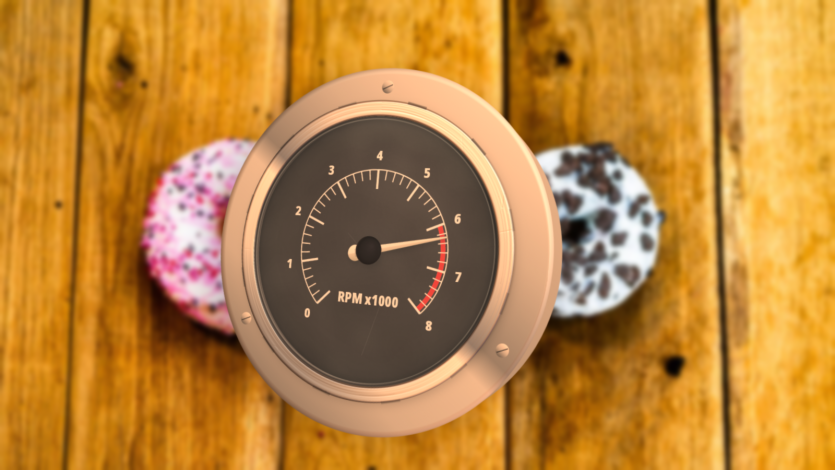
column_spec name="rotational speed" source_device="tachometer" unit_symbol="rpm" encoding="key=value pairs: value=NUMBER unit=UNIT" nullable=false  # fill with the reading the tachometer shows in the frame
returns value=6300 unit=rpm
